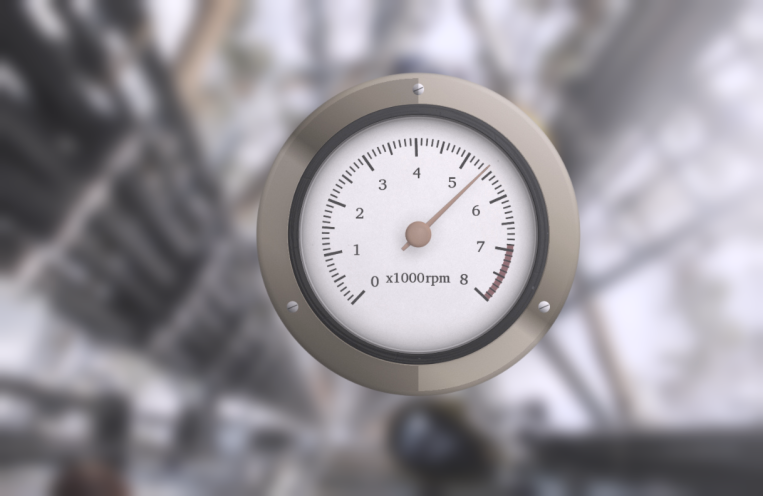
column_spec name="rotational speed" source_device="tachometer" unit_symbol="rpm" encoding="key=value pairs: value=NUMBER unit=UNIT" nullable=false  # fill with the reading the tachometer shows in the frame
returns value=5400 unit=rpm
